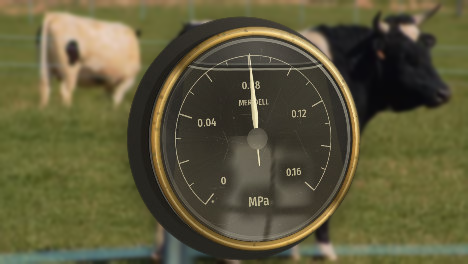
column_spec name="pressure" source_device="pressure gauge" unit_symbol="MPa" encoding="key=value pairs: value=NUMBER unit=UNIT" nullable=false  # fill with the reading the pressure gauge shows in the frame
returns value=0.08 unit=MPa
